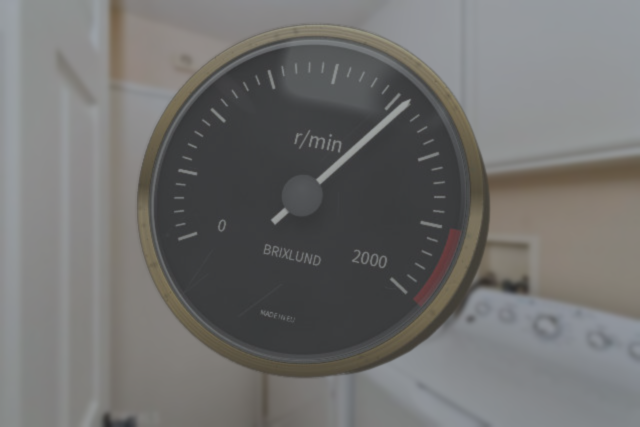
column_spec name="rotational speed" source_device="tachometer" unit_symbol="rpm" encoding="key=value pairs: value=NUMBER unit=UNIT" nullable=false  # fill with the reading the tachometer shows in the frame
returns value=1300 unit=rpm
